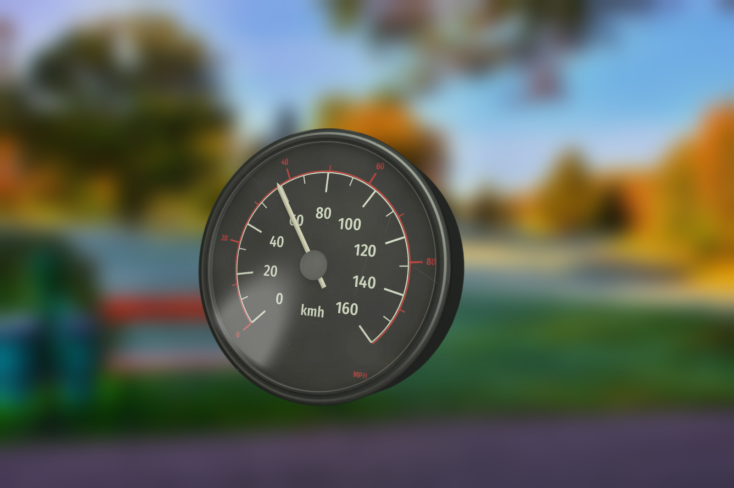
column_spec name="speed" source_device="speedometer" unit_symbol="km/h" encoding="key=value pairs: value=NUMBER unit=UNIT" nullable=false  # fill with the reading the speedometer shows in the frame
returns value=60 unit=km/h
